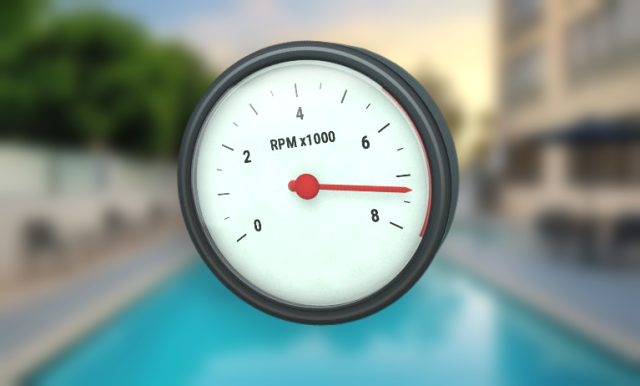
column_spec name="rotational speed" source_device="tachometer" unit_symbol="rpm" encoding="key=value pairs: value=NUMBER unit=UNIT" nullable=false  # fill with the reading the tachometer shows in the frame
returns value=7250 unit=rpm
